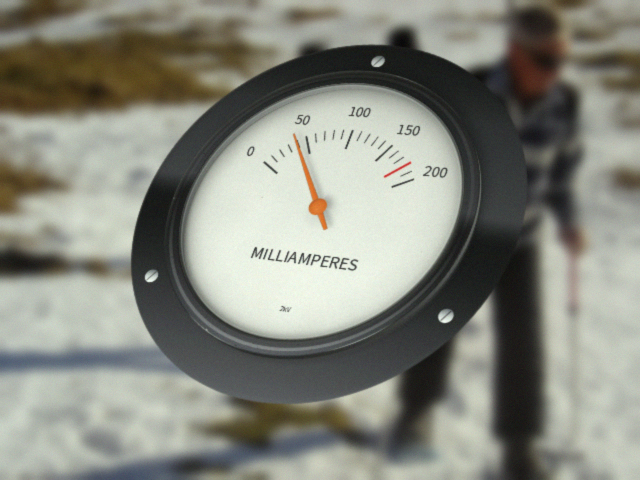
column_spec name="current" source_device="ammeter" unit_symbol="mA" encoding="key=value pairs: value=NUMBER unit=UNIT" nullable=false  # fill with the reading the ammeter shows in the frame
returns value=40 unit=mA
